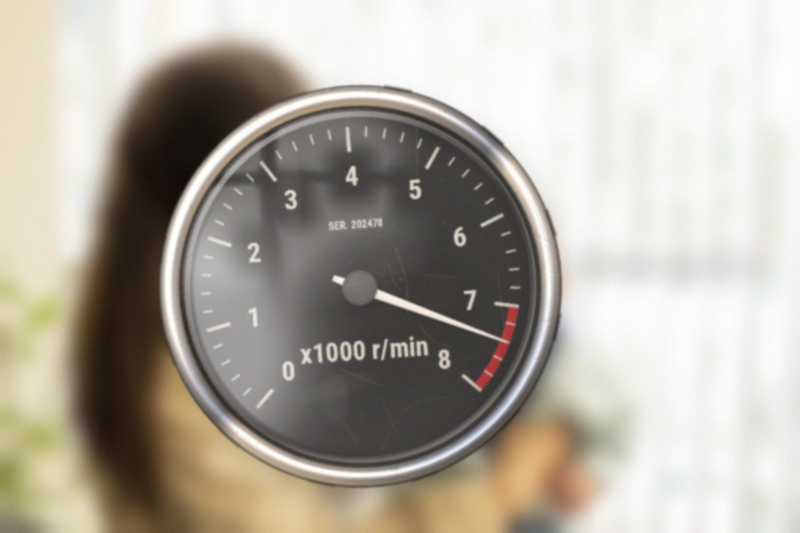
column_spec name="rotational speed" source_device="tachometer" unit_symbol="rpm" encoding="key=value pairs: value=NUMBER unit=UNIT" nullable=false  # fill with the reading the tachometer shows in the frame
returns value=7400 unit=rpm
